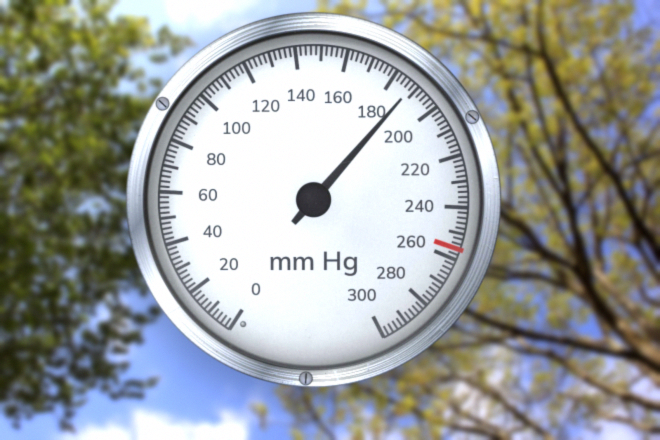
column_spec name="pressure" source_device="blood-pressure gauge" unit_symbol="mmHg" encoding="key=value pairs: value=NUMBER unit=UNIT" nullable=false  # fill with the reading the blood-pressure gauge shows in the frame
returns value=188 unit=mmHg
